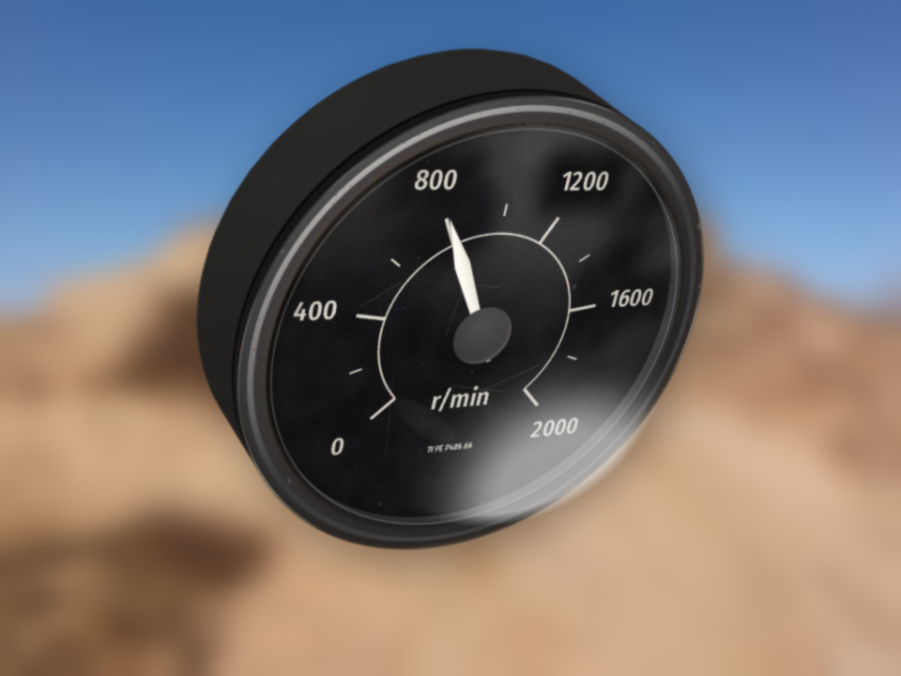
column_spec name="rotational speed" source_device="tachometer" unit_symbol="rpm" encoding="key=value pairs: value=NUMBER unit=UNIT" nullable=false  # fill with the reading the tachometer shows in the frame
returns value=800 unit=rpm
